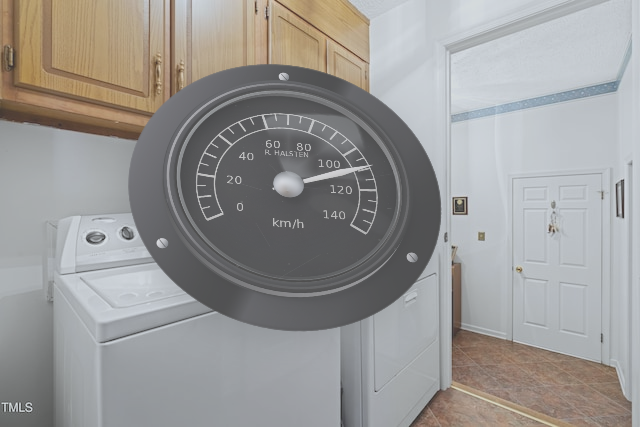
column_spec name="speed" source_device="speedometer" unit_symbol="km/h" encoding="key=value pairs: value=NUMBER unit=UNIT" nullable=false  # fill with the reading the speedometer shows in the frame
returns value=110 unit=km/h
